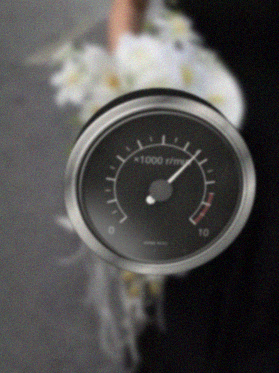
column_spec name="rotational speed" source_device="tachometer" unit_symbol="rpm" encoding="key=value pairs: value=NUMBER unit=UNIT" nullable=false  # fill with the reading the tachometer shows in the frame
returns value=6500 unit=rpm
